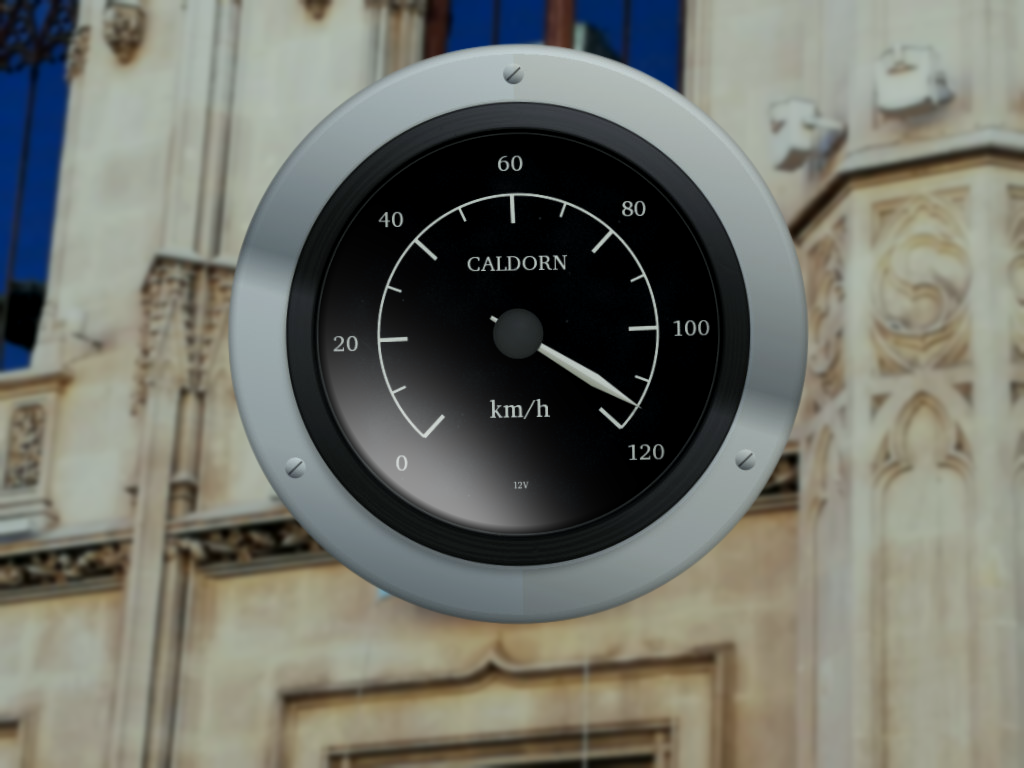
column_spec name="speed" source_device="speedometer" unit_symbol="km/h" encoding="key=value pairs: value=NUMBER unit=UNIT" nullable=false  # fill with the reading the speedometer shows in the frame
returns value=115 unit=km/h
